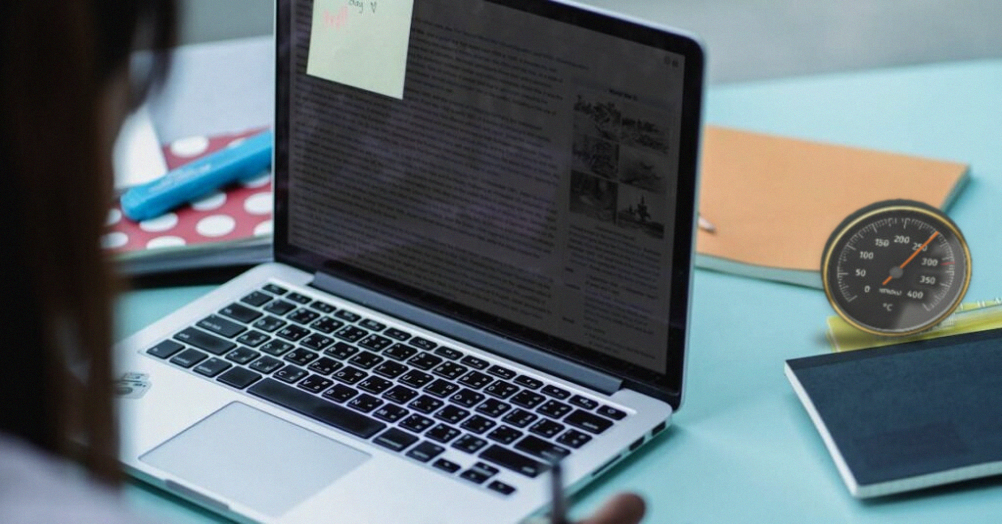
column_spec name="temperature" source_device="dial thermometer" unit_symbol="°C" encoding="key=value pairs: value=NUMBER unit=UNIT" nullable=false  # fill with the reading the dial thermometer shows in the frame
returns value=250 unit=°C
